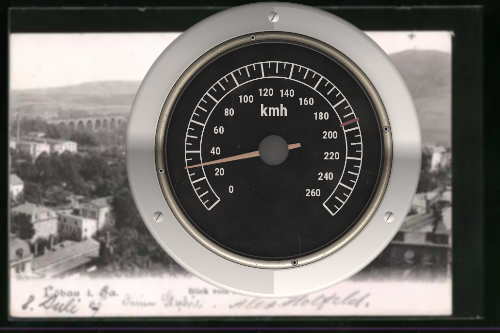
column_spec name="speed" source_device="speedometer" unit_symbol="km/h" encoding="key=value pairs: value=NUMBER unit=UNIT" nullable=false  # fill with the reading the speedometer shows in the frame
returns value=30 unit=km/h
